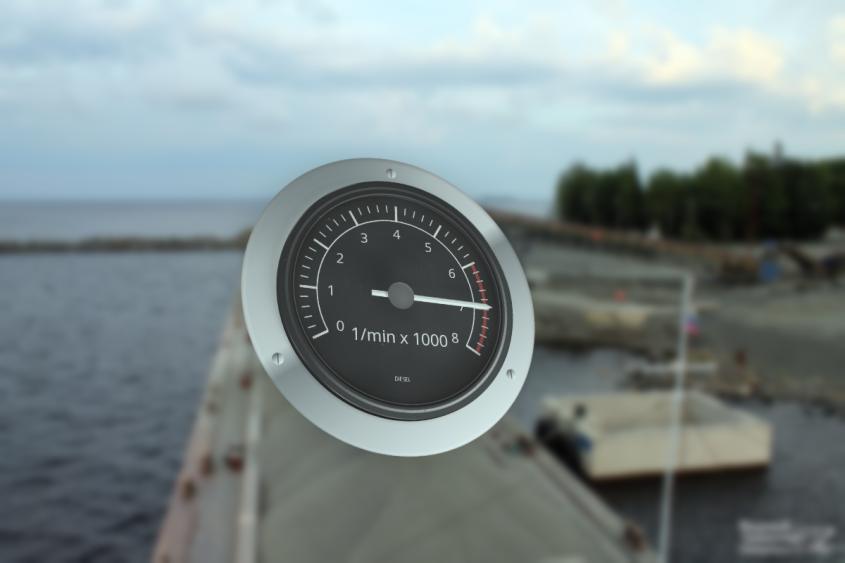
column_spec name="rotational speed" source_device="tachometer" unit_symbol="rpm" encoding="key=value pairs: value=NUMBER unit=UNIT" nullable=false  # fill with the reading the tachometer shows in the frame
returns value=7000 unit=rpm
